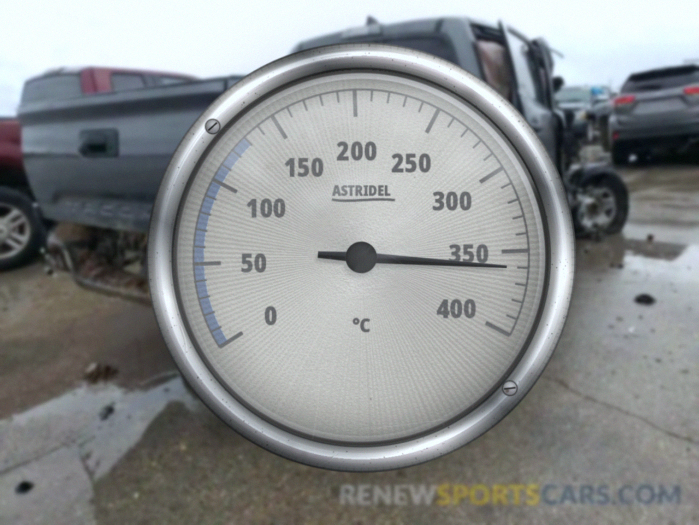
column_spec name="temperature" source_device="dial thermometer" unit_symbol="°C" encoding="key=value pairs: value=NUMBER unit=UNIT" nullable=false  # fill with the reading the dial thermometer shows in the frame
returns value=360 unit=°C
